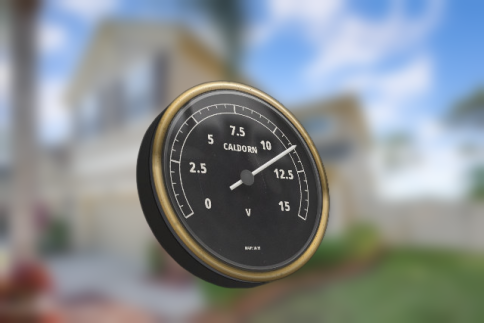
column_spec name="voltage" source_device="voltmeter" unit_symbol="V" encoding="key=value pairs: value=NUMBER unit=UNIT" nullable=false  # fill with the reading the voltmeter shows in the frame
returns value=11.25 unit=V
